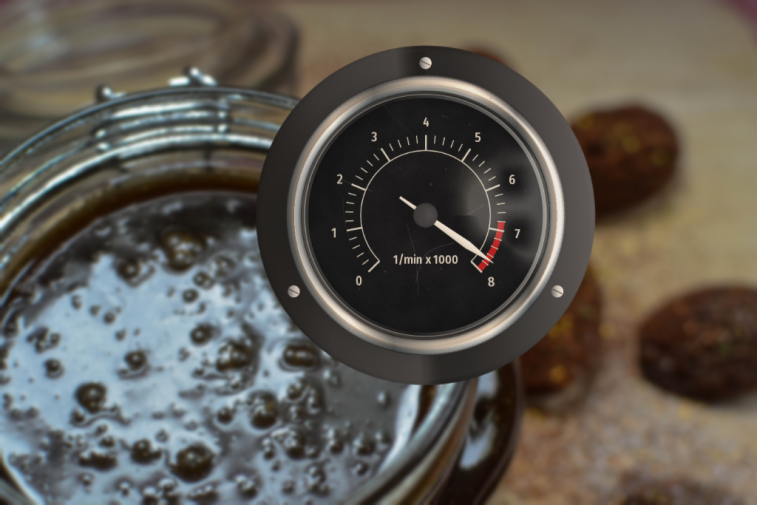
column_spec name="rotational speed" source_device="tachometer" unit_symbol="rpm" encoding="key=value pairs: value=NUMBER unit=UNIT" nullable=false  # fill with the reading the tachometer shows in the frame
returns value=7700 unit=rpm
